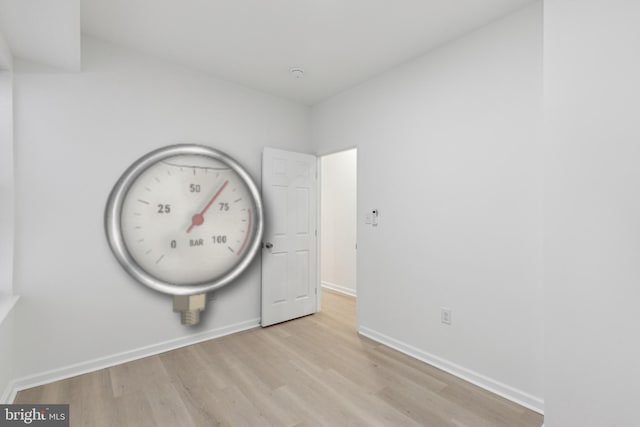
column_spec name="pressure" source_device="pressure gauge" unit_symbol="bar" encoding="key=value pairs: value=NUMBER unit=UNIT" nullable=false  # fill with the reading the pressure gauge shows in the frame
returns value=65 unit=bar
